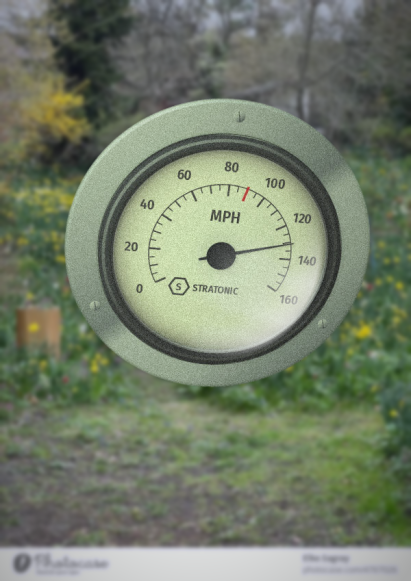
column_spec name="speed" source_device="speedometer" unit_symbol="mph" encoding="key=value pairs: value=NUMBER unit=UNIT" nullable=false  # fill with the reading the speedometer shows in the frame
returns value=130 unit=mph
